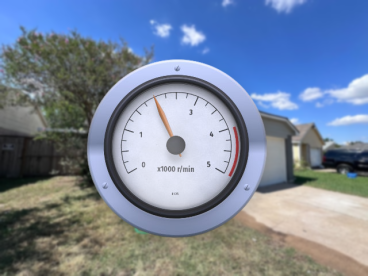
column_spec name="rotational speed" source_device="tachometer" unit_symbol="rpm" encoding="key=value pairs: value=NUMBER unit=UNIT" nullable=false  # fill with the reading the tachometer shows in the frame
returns value=2000 unit=rpm
